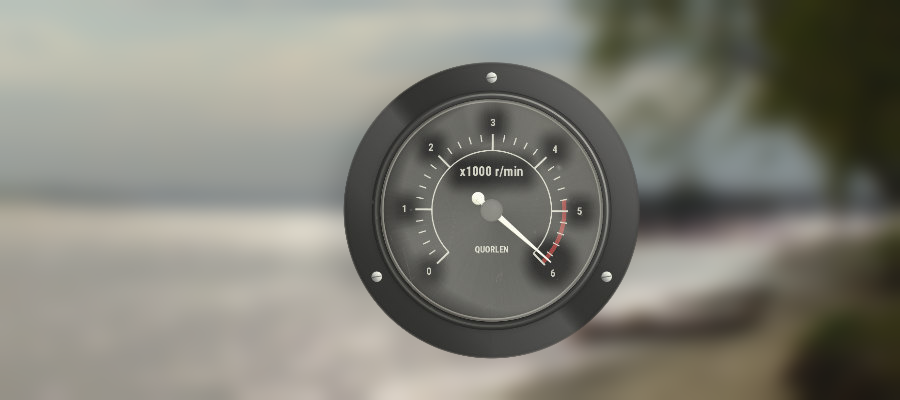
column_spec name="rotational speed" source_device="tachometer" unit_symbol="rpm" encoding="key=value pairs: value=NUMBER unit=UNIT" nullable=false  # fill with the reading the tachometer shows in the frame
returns value=5900 unit=rpm
